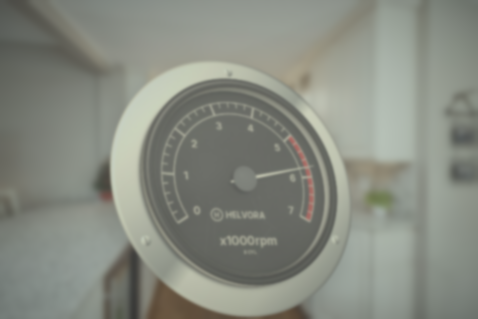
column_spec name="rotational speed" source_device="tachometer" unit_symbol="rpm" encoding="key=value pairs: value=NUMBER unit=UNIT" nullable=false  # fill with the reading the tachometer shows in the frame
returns value=5800 unit=rpm
